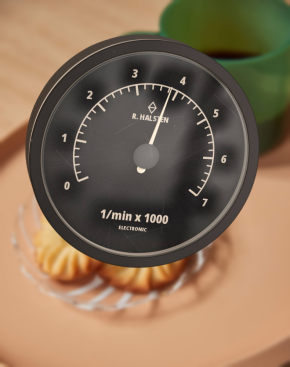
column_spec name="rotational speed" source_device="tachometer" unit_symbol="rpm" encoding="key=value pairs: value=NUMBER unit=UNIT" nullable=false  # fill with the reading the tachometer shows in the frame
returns value=3800 unit=rpm
